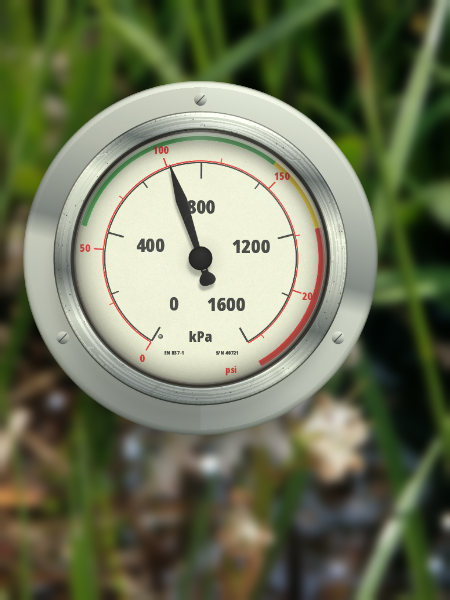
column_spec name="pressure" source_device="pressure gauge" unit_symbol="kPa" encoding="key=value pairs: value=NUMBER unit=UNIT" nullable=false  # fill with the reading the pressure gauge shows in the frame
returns value=700 unit=kPa
